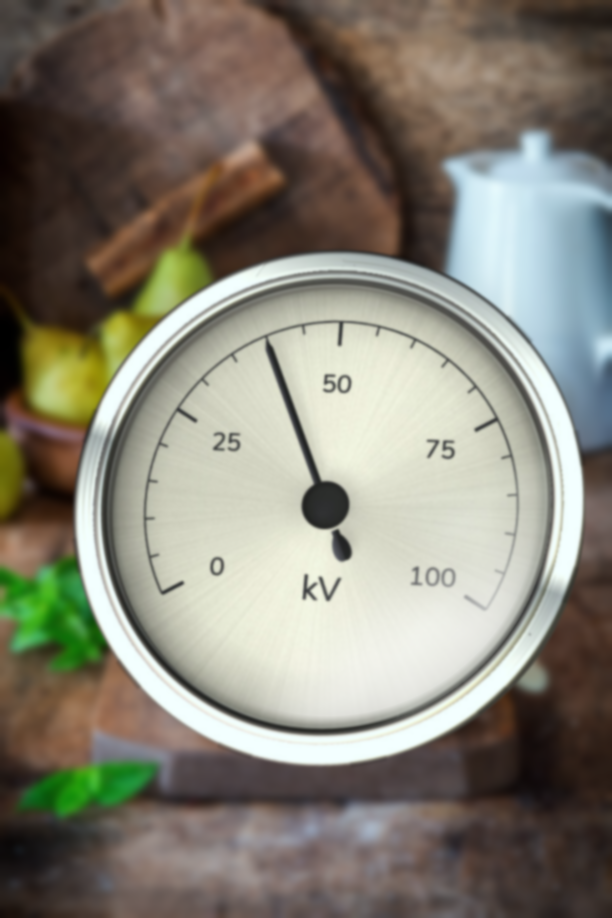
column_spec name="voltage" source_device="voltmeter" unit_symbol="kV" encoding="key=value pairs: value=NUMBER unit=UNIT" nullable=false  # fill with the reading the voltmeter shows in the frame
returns value=40 unit=kV
